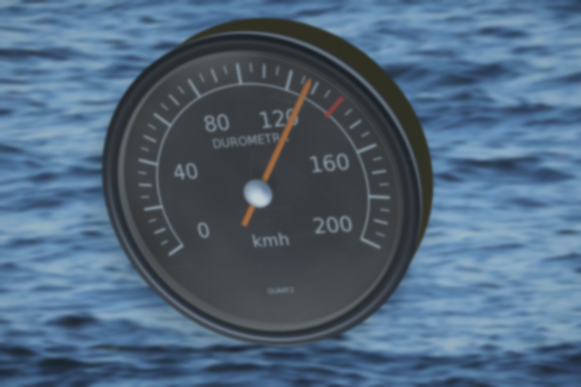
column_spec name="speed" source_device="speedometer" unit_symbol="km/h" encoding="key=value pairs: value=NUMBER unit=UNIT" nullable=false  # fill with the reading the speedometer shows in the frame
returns value=127.5 unit=km/h
